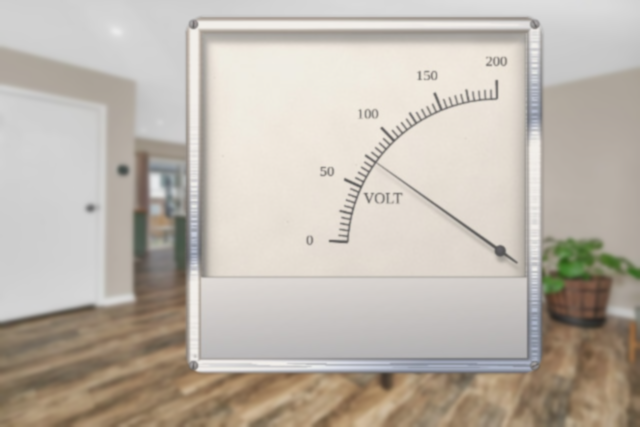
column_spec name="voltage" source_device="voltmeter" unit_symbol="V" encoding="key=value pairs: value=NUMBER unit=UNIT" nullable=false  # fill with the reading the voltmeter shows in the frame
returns value=75 unit=V
